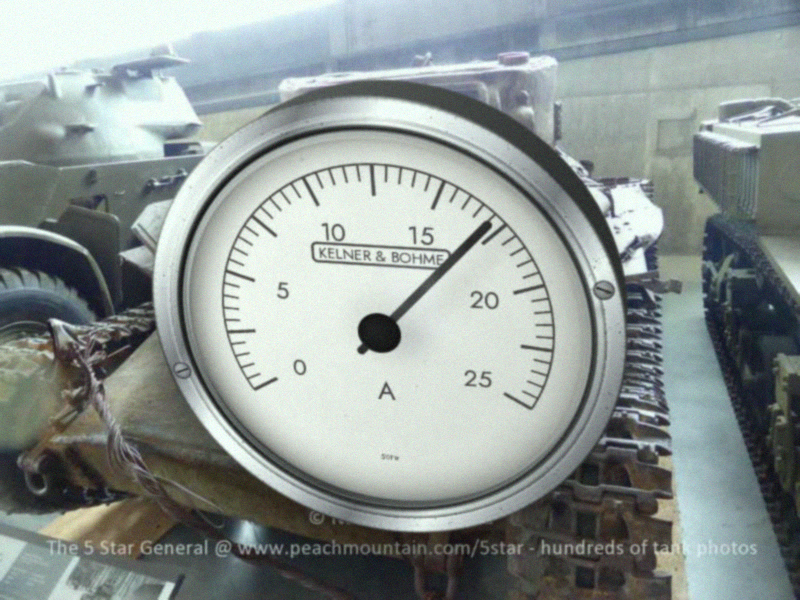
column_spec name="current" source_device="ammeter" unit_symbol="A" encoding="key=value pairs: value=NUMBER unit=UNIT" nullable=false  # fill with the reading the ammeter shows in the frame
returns value=17 unit=A
